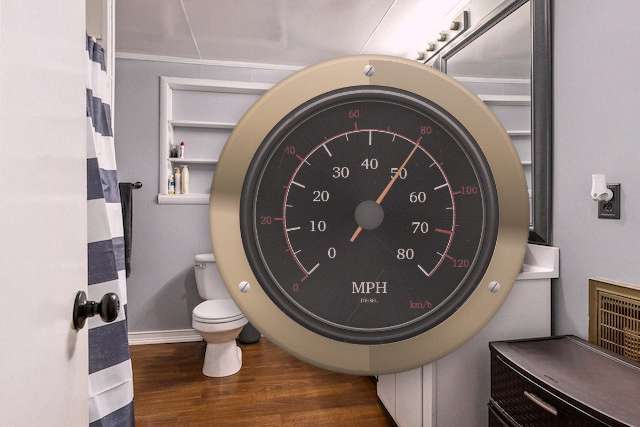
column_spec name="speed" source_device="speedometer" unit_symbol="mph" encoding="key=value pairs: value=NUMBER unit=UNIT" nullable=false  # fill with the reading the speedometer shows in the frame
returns value=50 unit=mph
